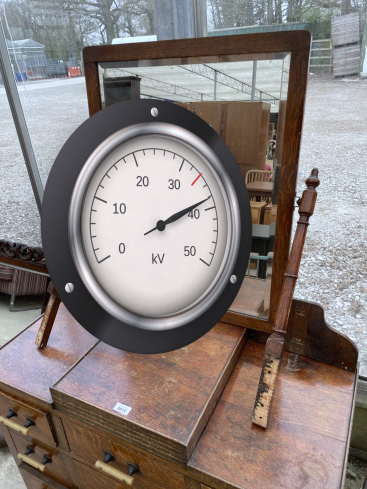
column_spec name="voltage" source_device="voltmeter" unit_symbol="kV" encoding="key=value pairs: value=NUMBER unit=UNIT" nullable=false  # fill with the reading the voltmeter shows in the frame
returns value=38 unit=kV
